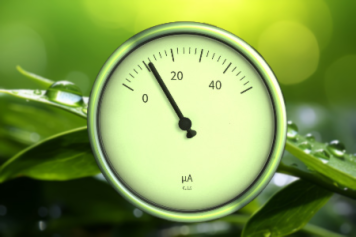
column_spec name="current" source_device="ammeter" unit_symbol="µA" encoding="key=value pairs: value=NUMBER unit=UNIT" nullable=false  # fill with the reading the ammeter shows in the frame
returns value=12 unit=µA
